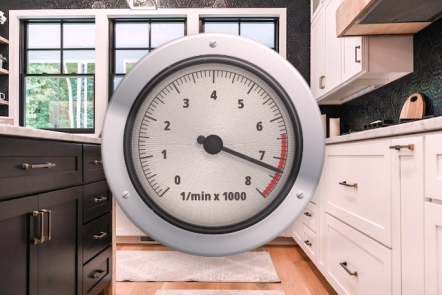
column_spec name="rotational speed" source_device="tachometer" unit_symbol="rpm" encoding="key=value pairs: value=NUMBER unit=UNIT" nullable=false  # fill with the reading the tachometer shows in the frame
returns value=7300 unit=rpm
